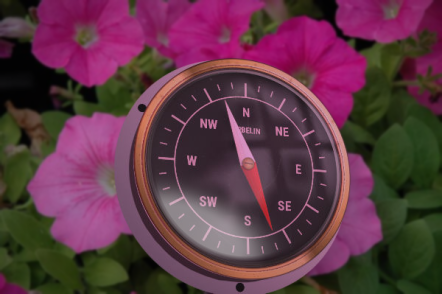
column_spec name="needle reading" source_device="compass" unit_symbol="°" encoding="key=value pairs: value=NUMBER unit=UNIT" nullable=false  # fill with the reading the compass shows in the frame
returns value=160 unit=°
